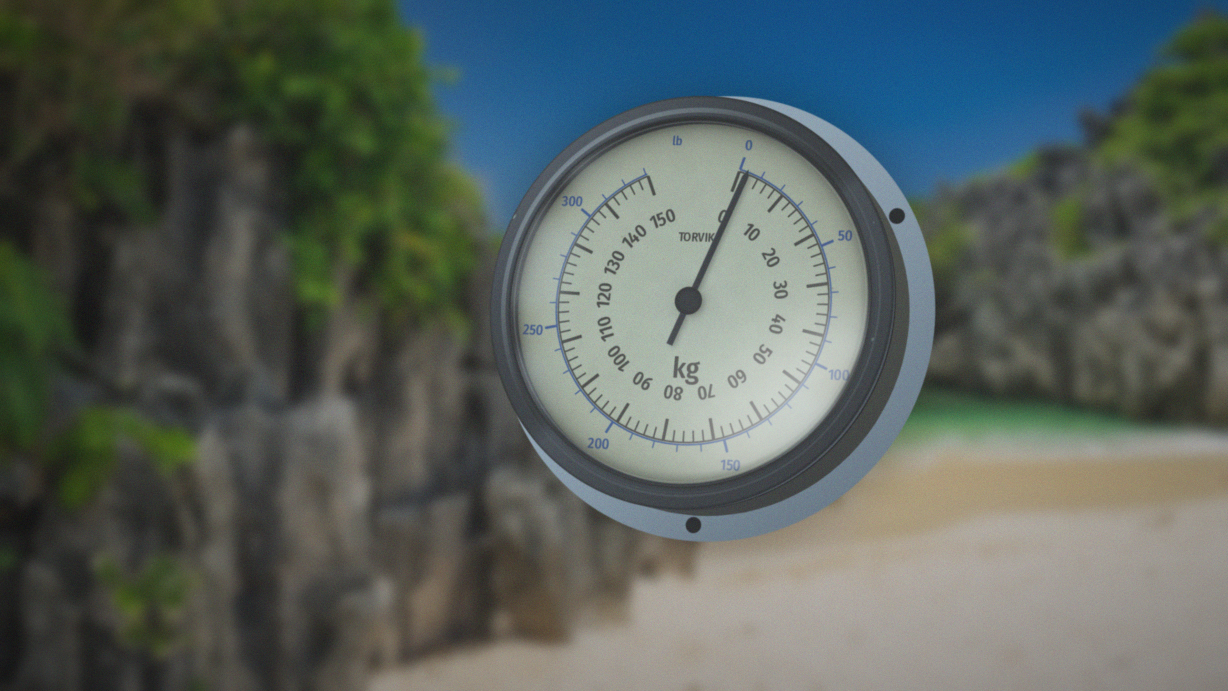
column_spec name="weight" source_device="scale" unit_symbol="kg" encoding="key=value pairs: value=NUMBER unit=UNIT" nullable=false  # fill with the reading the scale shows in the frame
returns value=2 unit=kg
